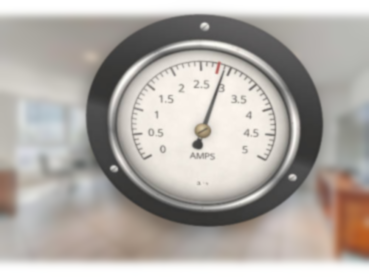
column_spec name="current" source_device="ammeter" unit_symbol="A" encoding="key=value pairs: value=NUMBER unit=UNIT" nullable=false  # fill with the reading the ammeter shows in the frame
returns value=2.9 unit=A
